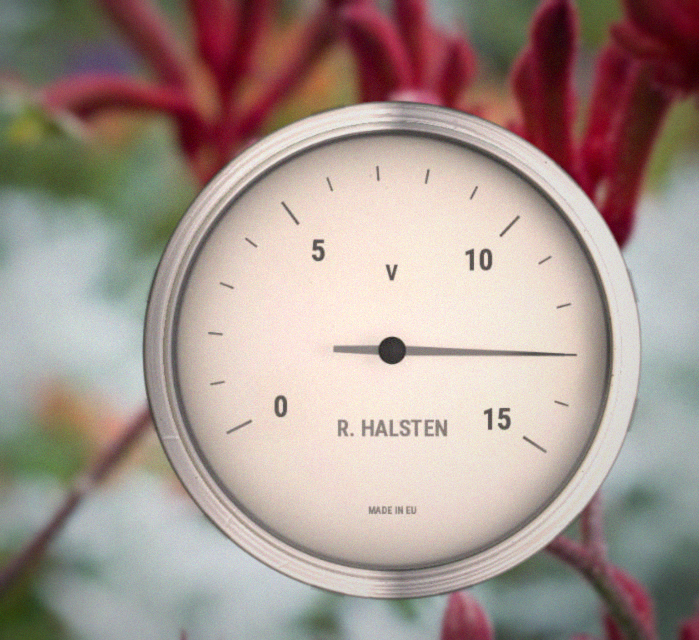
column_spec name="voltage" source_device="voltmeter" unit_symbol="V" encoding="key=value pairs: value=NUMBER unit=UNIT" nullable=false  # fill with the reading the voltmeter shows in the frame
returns value=13 unit=V
